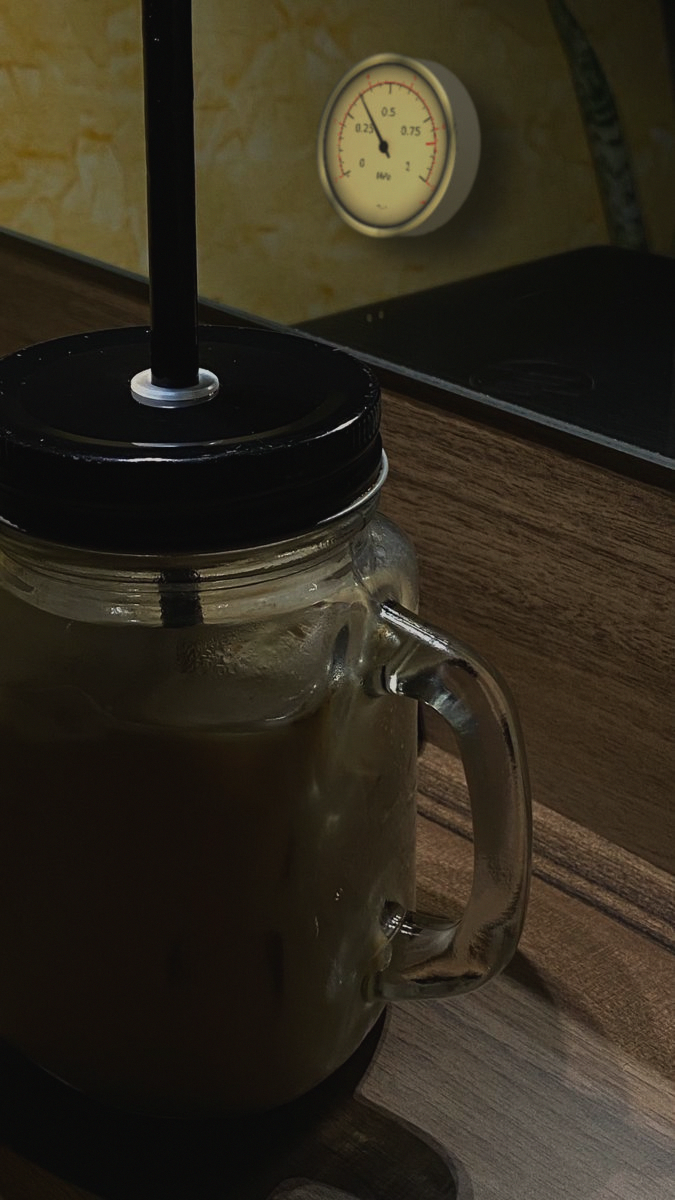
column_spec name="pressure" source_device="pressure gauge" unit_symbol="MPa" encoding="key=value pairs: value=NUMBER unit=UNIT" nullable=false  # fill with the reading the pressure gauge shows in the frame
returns value=0.35 unit=MPa
